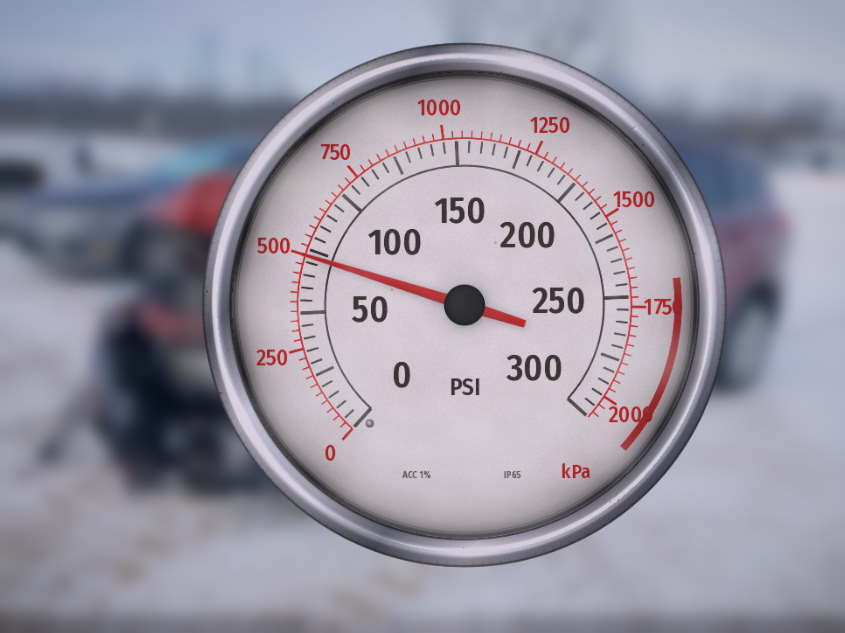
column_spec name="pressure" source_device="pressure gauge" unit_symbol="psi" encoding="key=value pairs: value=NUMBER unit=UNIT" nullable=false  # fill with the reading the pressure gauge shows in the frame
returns value=72.5 unit=psi
